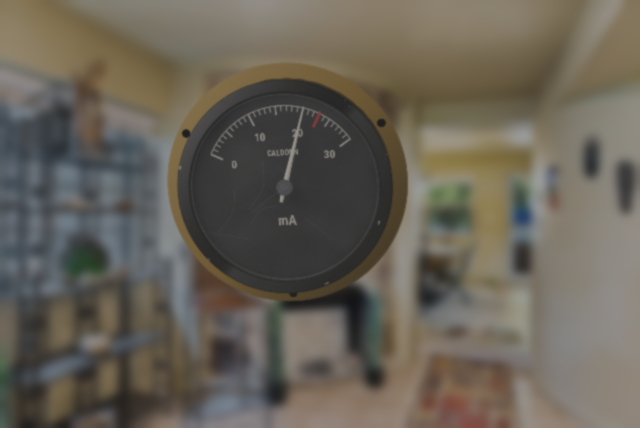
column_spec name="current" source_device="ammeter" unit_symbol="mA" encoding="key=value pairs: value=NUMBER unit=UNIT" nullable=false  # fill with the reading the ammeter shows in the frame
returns value=20 unit=mA
